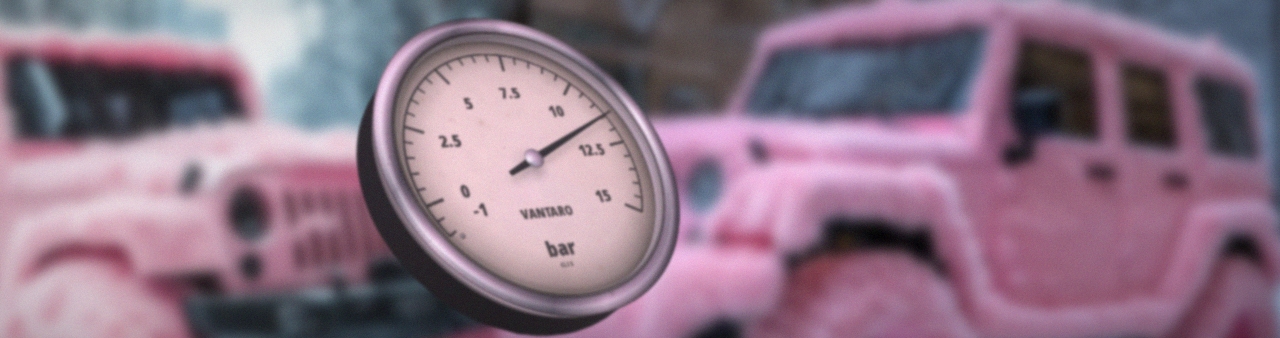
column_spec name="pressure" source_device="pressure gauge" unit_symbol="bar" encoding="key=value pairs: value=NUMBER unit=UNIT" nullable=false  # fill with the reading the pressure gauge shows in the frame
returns value=11.5 unit=bar
